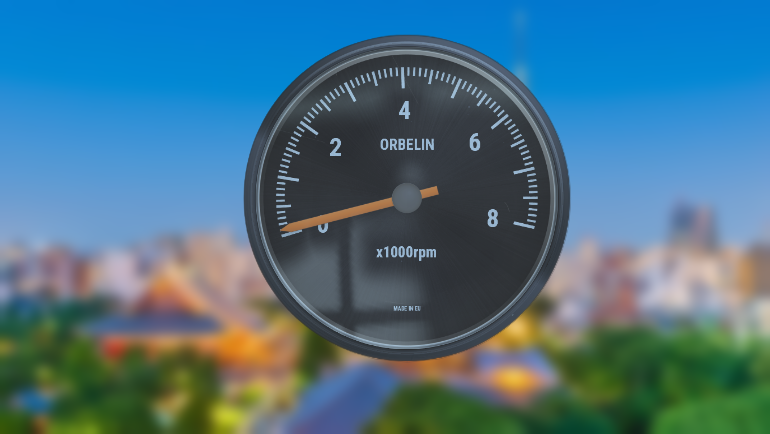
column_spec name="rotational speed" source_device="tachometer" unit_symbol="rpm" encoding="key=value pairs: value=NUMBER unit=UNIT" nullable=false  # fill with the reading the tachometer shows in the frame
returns value=100 unit=rpm
